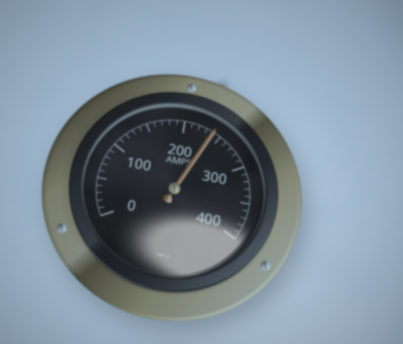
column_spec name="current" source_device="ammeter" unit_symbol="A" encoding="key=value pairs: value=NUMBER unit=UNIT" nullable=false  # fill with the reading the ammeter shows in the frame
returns value=240 unit=A
